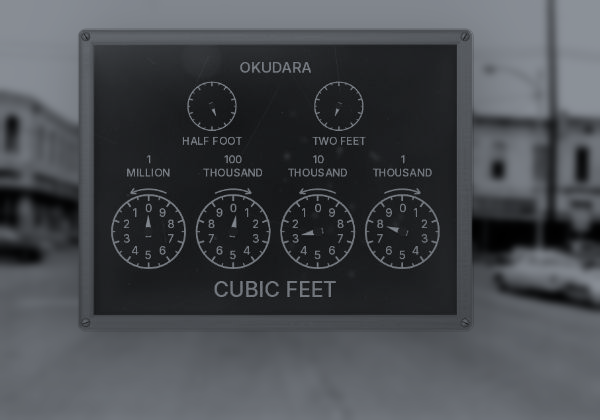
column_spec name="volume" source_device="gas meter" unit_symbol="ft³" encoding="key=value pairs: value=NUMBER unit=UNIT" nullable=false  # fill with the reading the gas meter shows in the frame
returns value=2800 unit=ft³
